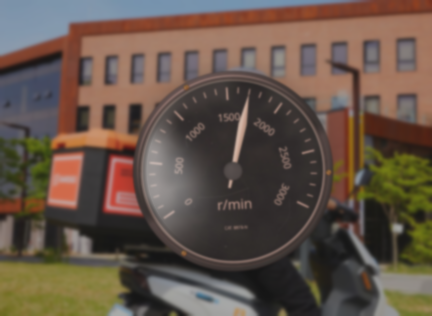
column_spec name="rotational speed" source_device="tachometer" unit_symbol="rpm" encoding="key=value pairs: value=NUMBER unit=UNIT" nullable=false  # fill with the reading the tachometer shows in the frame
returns value=1700 unit=rpm
